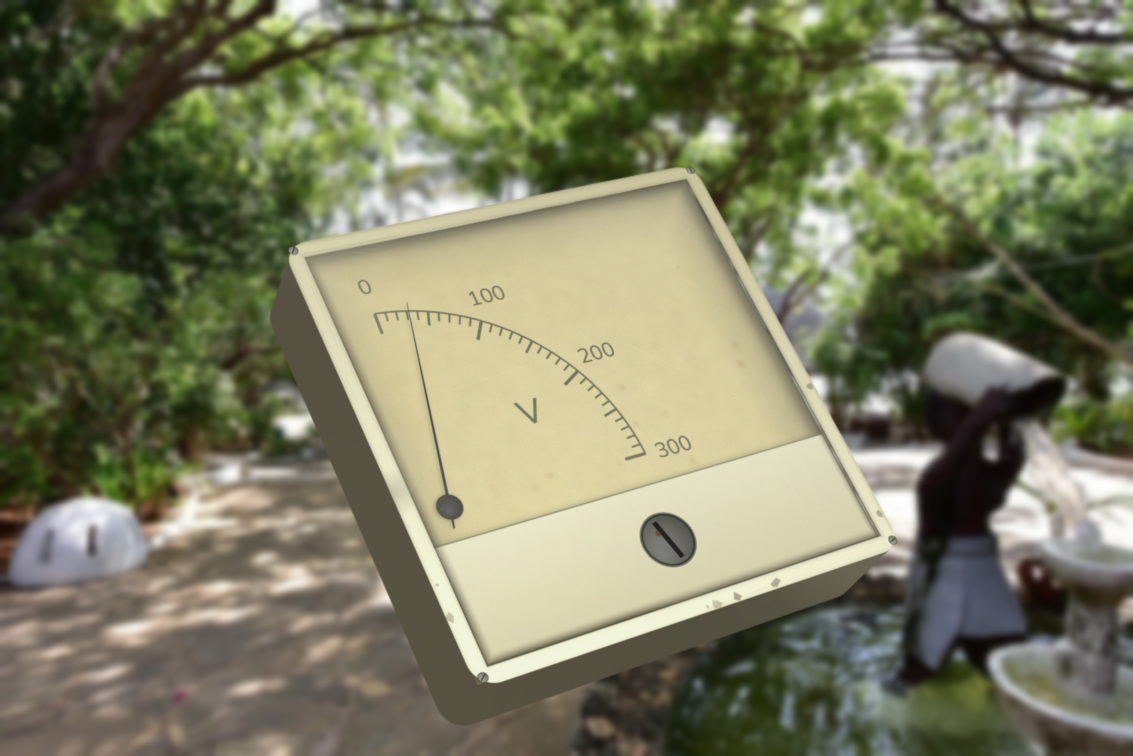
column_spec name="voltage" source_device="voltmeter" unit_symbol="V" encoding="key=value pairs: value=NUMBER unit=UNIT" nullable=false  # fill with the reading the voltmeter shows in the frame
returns value=30 unit=V
